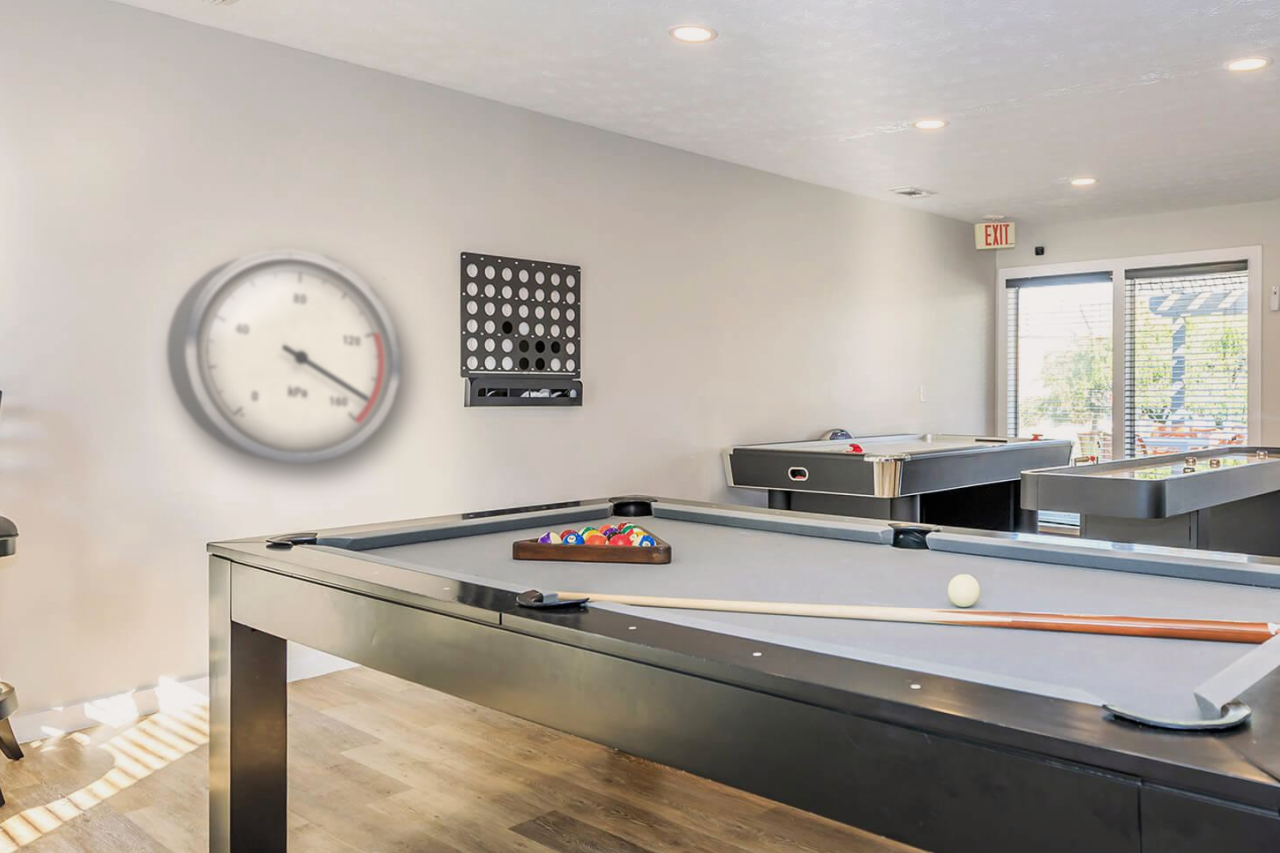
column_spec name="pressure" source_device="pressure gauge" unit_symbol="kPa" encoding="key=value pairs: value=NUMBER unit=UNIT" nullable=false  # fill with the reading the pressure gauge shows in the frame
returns value=150 unit=kPa
